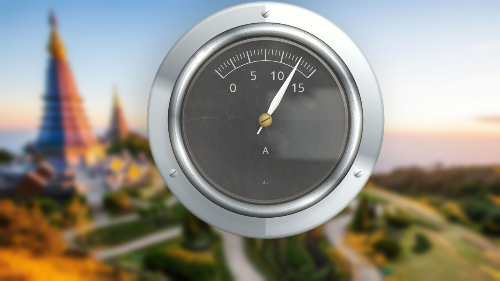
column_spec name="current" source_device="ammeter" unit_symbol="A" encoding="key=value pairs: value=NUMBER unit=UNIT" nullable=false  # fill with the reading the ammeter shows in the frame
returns value=12.5 unit=A
